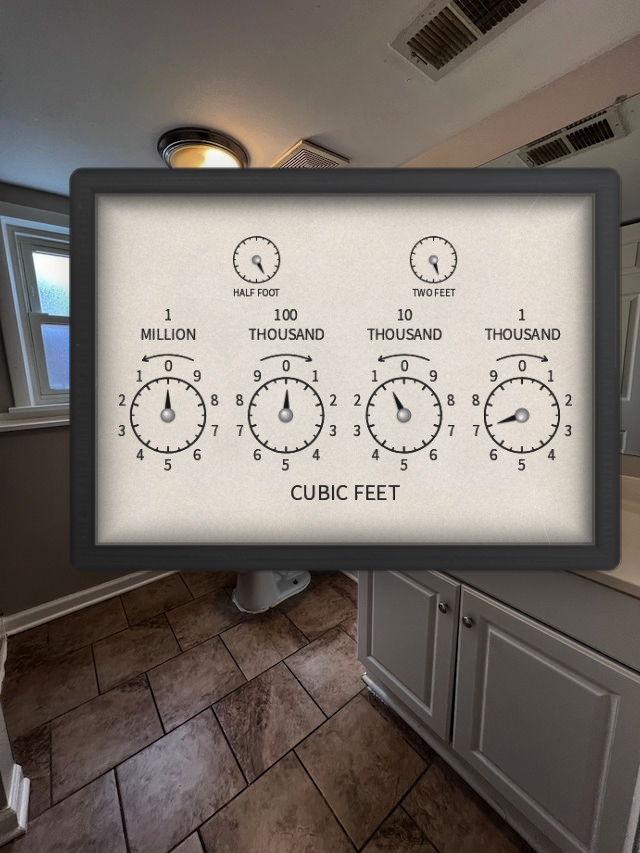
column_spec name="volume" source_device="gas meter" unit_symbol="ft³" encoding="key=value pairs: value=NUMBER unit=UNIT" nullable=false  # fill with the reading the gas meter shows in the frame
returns value=700 unit=ft³
